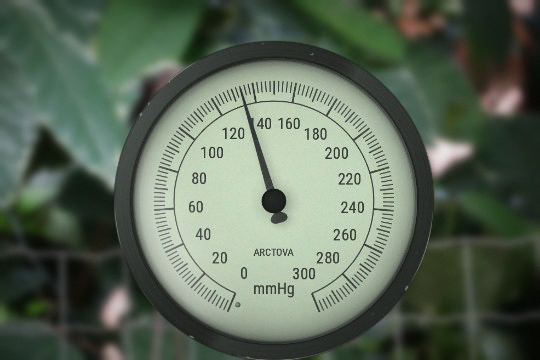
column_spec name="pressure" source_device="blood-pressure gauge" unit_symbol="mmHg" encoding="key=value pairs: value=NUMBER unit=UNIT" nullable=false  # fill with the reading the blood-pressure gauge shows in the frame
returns value=134 unit=mmHg
